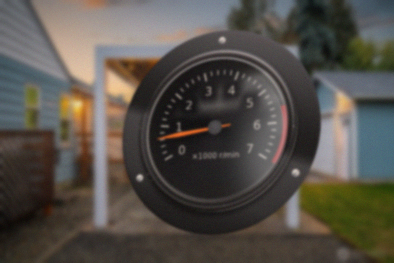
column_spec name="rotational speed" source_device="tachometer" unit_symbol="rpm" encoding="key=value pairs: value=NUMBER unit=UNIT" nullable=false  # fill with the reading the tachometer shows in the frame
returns value=600 unit=rpm
